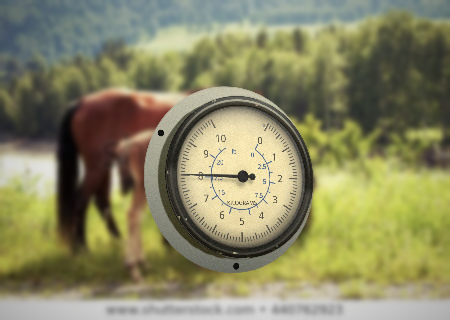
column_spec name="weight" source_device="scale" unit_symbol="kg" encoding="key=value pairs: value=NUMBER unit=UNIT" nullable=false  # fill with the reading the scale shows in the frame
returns value=8 unit=kg
